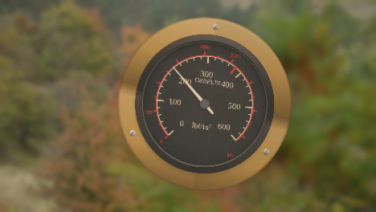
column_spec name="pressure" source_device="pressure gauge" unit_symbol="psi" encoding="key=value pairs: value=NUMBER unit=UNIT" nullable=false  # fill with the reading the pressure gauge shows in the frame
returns value=200 unit=psi
